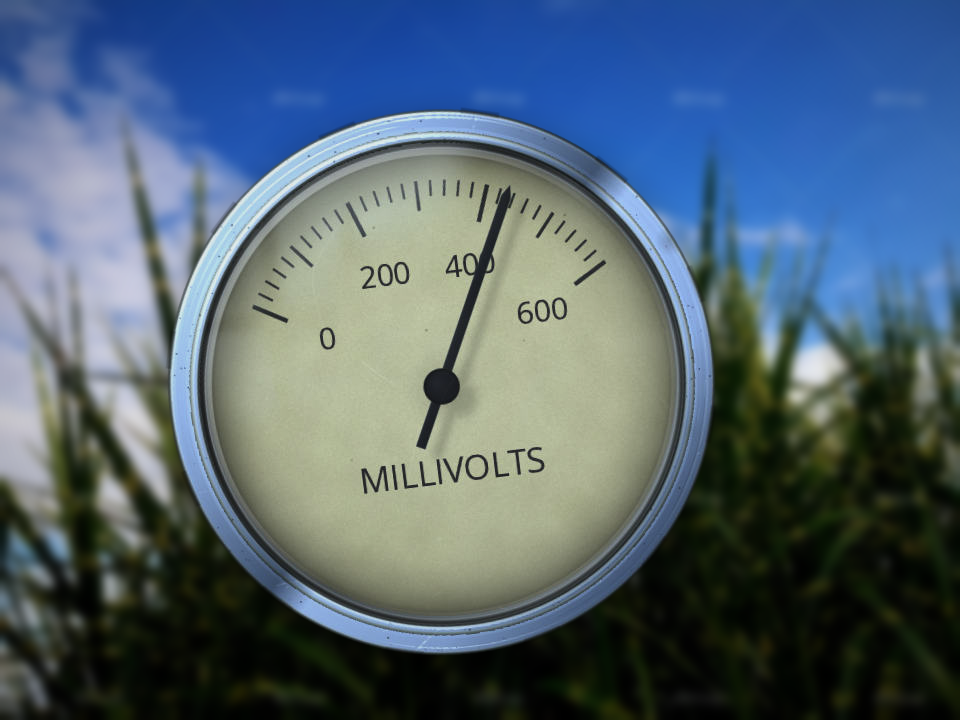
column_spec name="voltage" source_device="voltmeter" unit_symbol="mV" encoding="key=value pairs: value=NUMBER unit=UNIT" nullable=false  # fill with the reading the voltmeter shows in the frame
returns value=430 unit=mV
